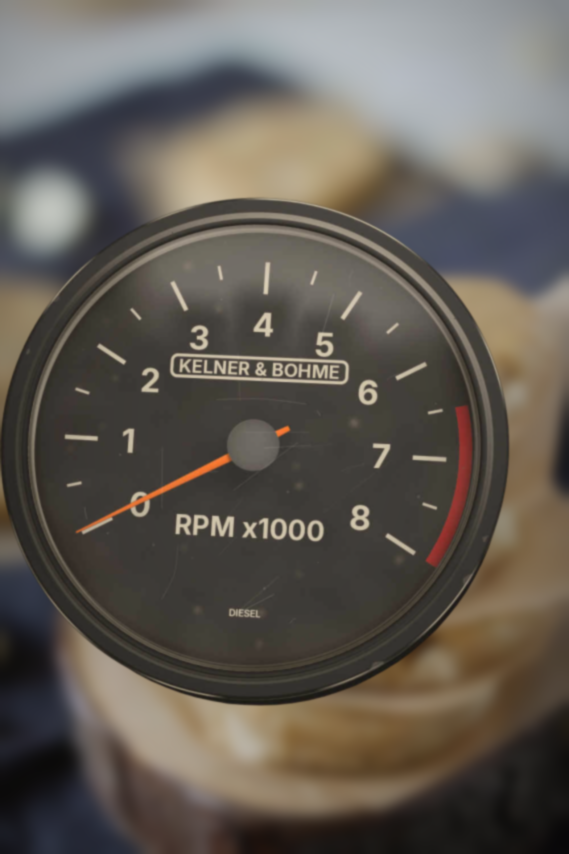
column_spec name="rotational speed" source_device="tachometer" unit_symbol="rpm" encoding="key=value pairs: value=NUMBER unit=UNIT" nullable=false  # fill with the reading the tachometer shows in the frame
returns value=0 unit=rpm
